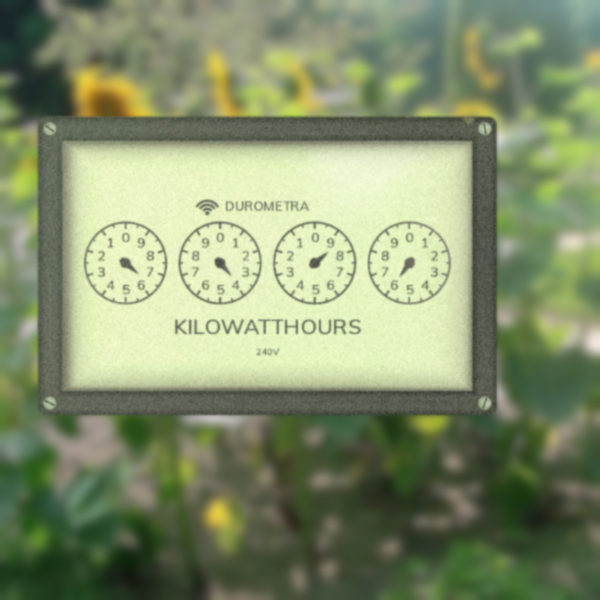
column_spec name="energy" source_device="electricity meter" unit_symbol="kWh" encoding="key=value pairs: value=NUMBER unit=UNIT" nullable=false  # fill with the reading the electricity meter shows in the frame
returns value=6386 unit=kWh
